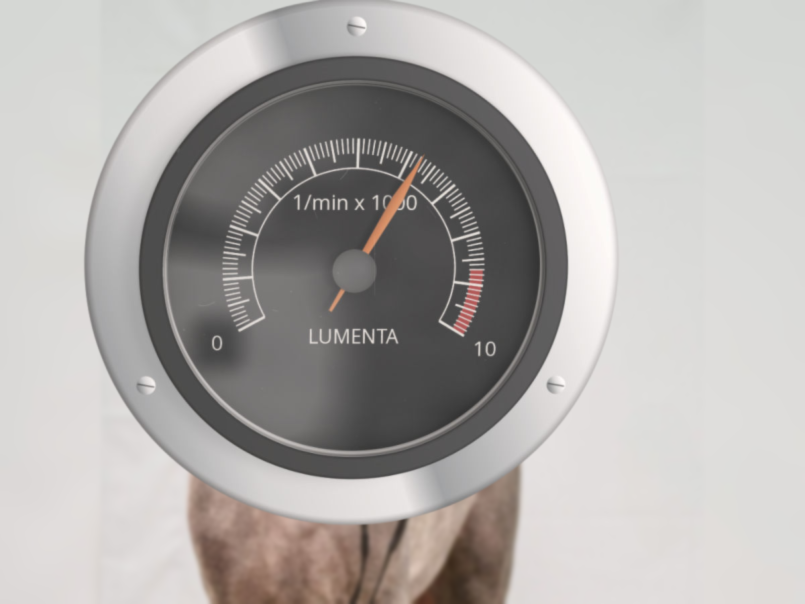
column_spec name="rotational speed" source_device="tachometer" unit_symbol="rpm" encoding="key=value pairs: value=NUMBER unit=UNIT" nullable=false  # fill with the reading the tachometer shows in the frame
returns value=6200 unit=rpm
